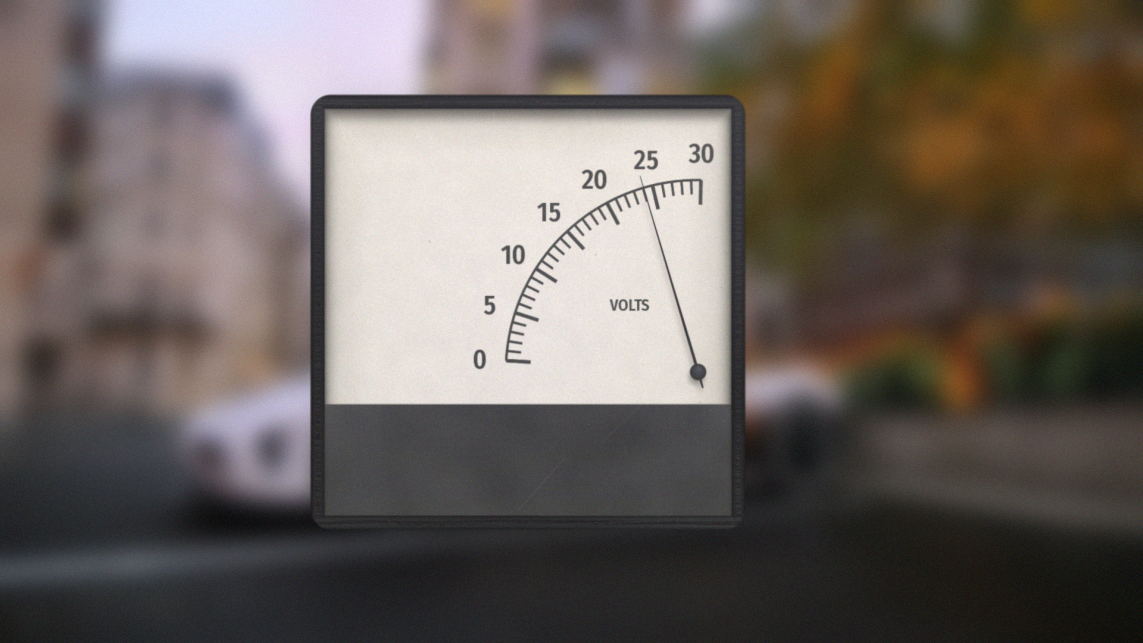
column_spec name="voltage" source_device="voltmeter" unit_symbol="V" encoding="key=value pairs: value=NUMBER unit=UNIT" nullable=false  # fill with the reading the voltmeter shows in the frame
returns value=24 unit=V
